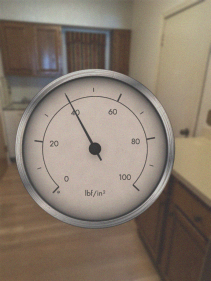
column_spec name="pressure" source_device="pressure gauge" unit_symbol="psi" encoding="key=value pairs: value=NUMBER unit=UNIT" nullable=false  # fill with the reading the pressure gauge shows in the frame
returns value=40 unit=psi
